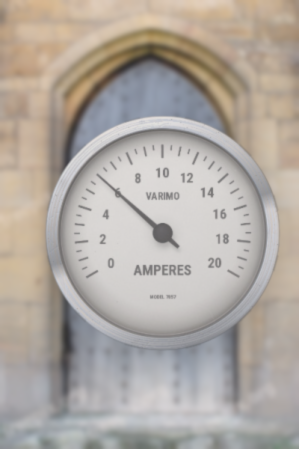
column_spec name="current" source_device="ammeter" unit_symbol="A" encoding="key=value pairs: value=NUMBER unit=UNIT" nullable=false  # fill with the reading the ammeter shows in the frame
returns value=6 unit=A
